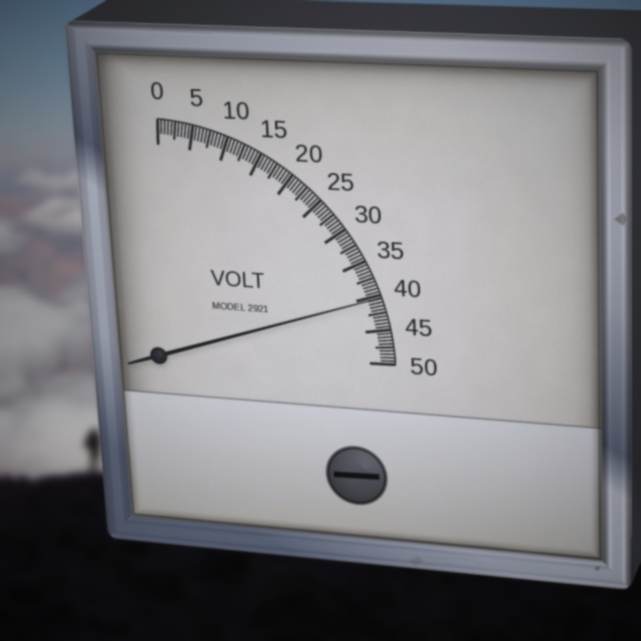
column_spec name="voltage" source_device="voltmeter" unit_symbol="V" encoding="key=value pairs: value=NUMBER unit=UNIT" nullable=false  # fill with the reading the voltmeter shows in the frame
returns value=40 unit=V
